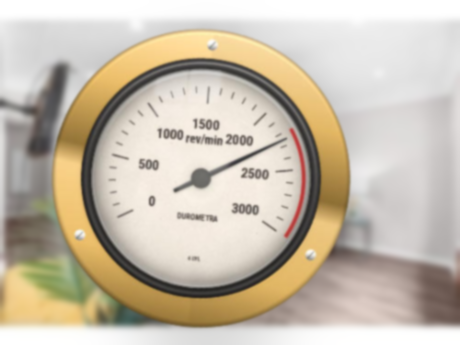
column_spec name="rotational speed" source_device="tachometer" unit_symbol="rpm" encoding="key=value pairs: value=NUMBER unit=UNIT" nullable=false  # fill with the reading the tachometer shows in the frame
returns value=2250 unit=rpm
